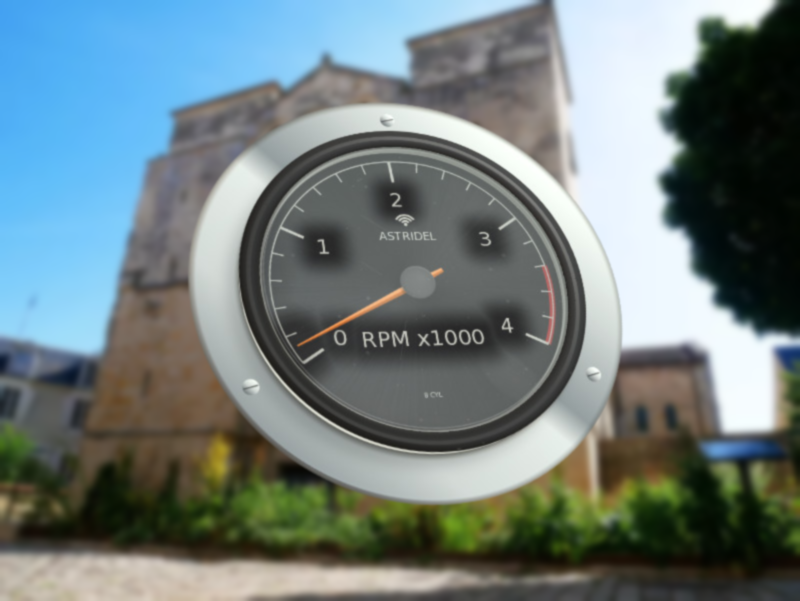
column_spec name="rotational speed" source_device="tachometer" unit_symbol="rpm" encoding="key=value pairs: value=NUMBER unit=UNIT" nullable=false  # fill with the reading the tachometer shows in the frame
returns value=100 unit=rpm
